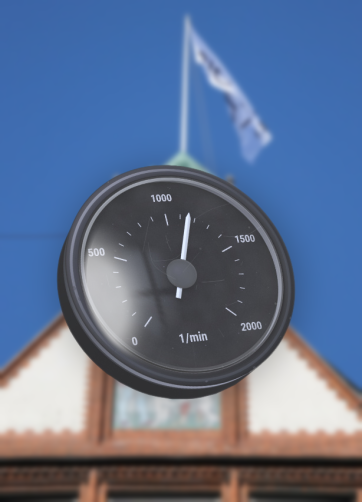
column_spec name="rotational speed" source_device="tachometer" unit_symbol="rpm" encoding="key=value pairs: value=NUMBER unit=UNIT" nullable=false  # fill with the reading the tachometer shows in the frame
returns value=1150 unit=rpm
